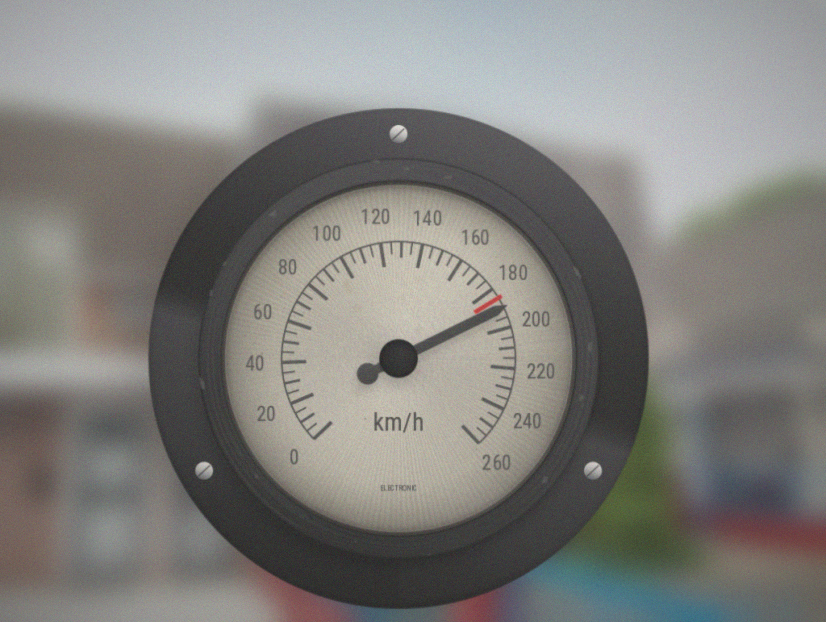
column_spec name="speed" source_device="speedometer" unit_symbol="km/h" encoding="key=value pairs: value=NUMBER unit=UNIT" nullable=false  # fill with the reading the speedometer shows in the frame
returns value=190 unit=km/h
